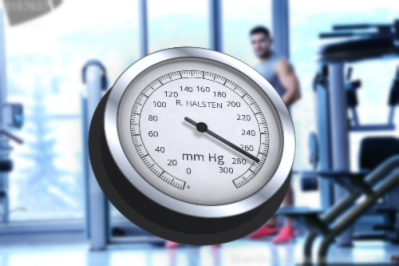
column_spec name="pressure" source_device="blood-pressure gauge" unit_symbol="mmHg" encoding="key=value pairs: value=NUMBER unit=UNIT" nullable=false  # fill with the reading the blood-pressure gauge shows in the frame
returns value=270 unit=mmHg
